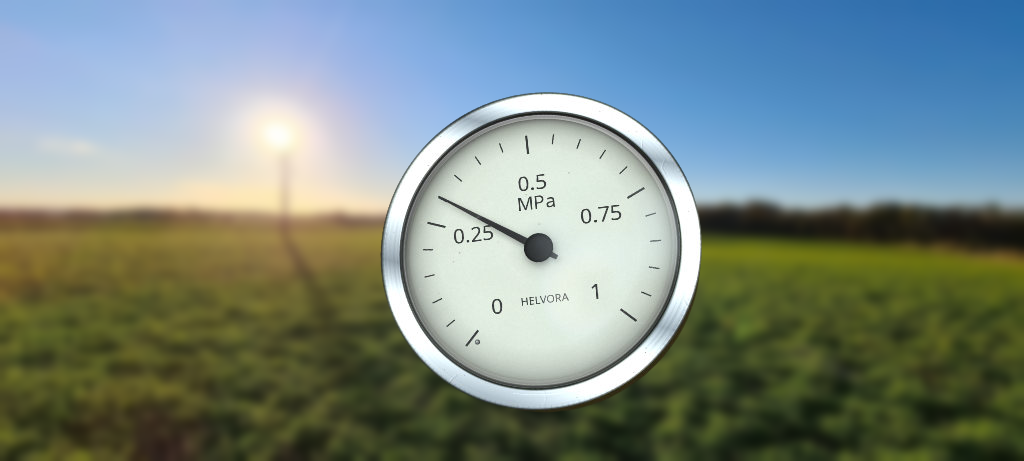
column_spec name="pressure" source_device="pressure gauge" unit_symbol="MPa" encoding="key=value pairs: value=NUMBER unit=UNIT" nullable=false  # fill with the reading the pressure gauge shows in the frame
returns value=0.3 unit=MPa
